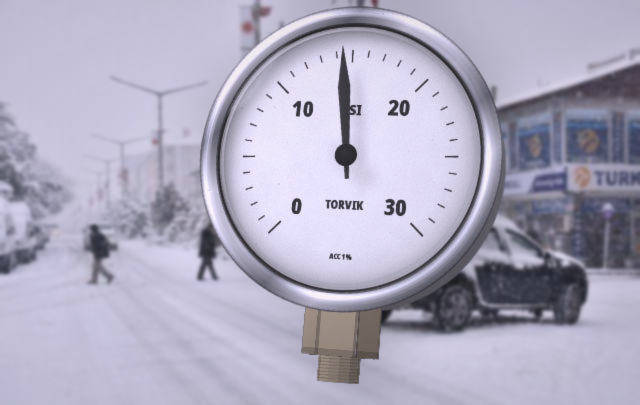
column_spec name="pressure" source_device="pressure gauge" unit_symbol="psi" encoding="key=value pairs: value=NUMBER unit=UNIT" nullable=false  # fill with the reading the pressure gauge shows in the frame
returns value=14.5 unit=psi
